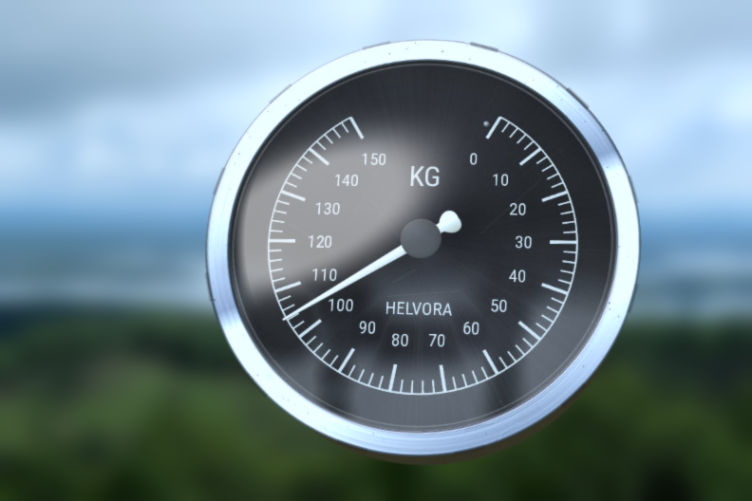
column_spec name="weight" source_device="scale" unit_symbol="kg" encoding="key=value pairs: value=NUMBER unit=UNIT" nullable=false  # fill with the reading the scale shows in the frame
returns value=104 unit=kg
